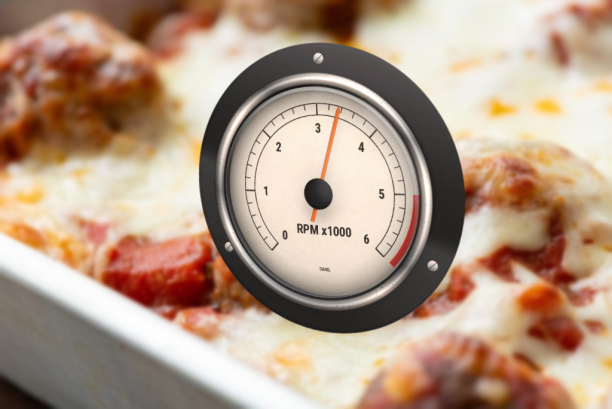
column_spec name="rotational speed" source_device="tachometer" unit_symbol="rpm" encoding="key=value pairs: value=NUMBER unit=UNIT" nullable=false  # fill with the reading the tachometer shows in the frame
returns value=3400 unit=rpm
